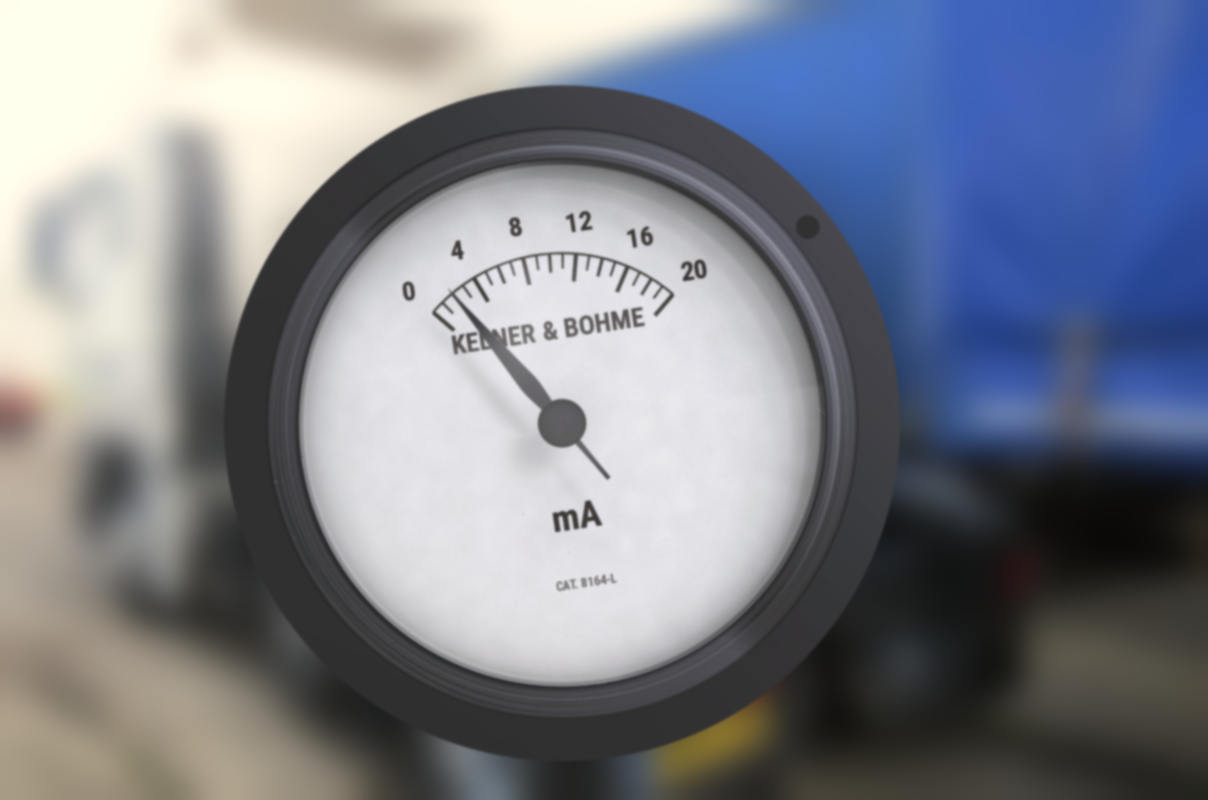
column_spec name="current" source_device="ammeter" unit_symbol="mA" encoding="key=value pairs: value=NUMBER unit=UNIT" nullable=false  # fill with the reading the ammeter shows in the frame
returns value=2 unit=mA
